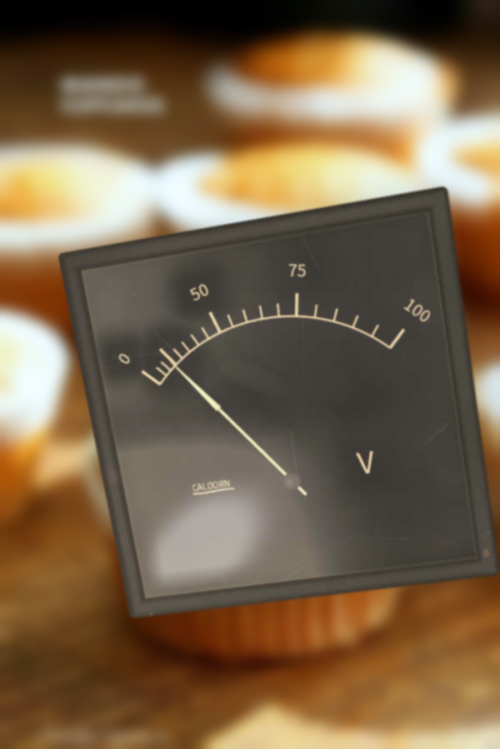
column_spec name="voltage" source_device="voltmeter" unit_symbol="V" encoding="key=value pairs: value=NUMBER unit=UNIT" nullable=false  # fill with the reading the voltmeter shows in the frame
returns value=25 unit=V
